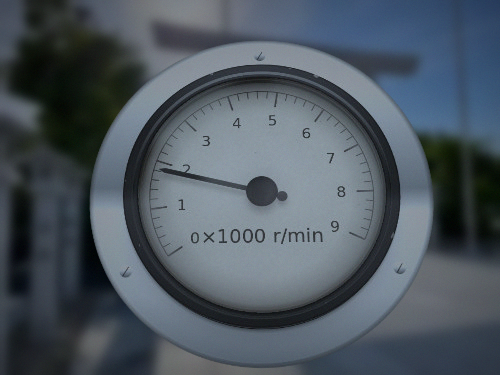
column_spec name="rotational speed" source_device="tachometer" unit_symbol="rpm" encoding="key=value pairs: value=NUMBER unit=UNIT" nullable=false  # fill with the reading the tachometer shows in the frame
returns value=1800 unit=rpm
